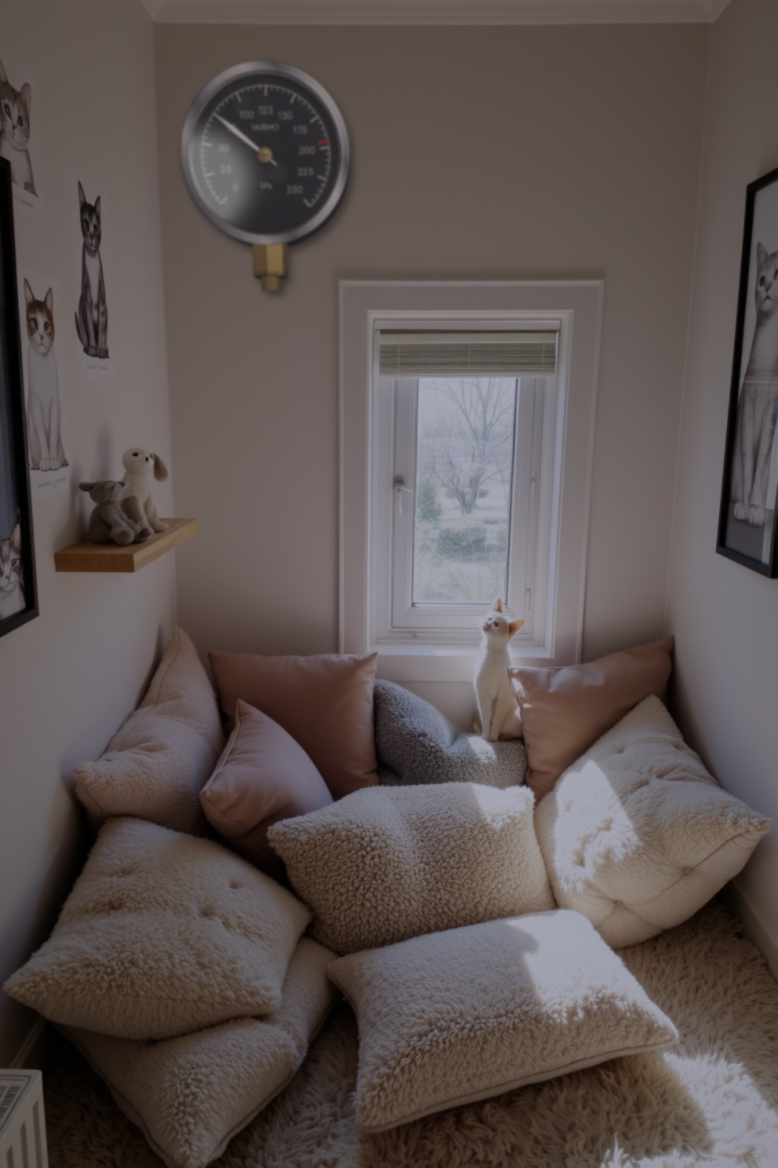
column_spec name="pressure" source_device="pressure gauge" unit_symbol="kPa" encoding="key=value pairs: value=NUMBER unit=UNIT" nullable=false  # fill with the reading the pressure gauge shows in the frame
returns value=75 unit=kPa
